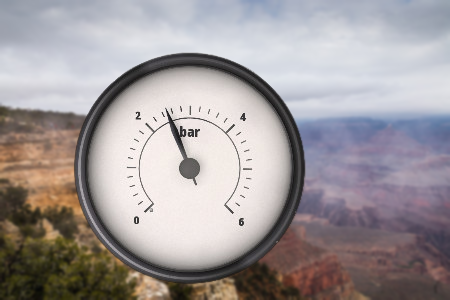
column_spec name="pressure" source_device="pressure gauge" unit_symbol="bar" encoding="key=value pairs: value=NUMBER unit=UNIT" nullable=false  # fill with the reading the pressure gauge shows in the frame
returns value=2.5 unit=bar
